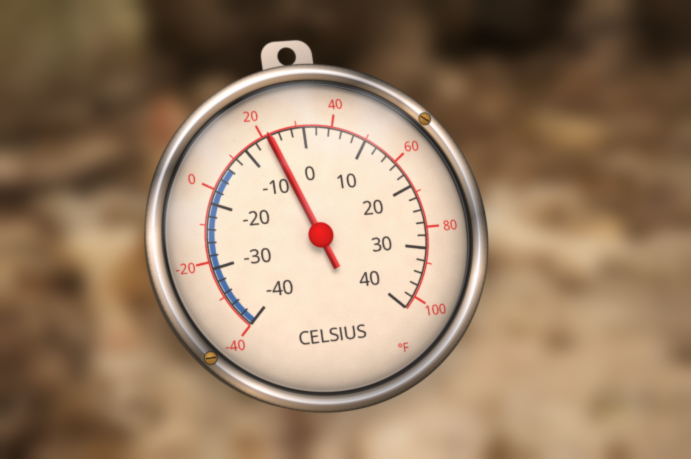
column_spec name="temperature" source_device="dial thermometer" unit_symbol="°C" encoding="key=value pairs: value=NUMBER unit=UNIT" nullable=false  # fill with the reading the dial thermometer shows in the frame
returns value=-6 unit=°C
